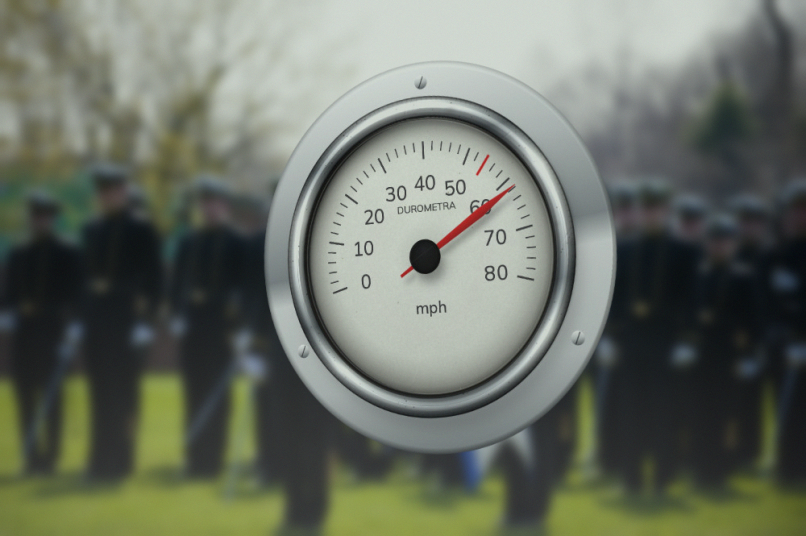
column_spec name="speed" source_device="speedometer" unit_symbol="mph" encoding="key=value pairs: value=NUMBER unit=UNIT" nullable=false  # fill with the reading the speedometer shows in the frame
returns value=62 unit=mph
